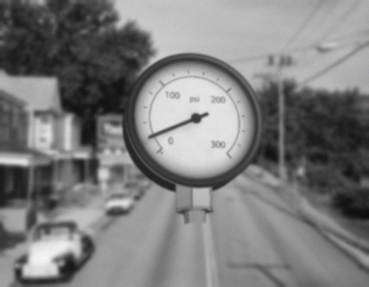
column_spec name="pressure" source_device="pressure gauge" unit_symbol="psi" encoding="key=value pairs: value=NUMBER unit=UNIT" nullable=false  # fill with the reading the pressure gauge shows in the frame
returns value=20 unit=psi
